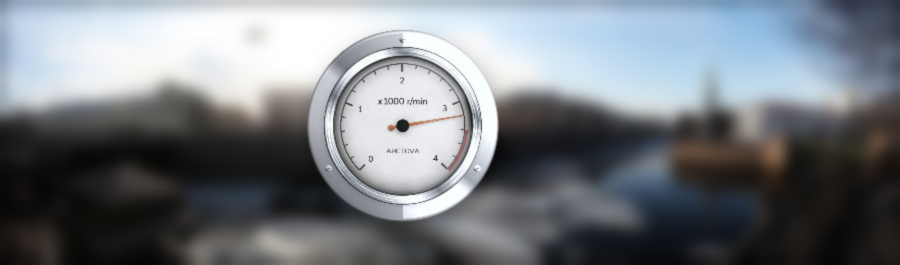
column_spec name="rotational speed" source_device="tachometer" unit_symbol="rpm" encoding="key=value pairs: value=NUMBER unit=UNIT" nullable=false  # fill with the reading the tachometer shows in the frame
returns value=3200 unit=rpm
